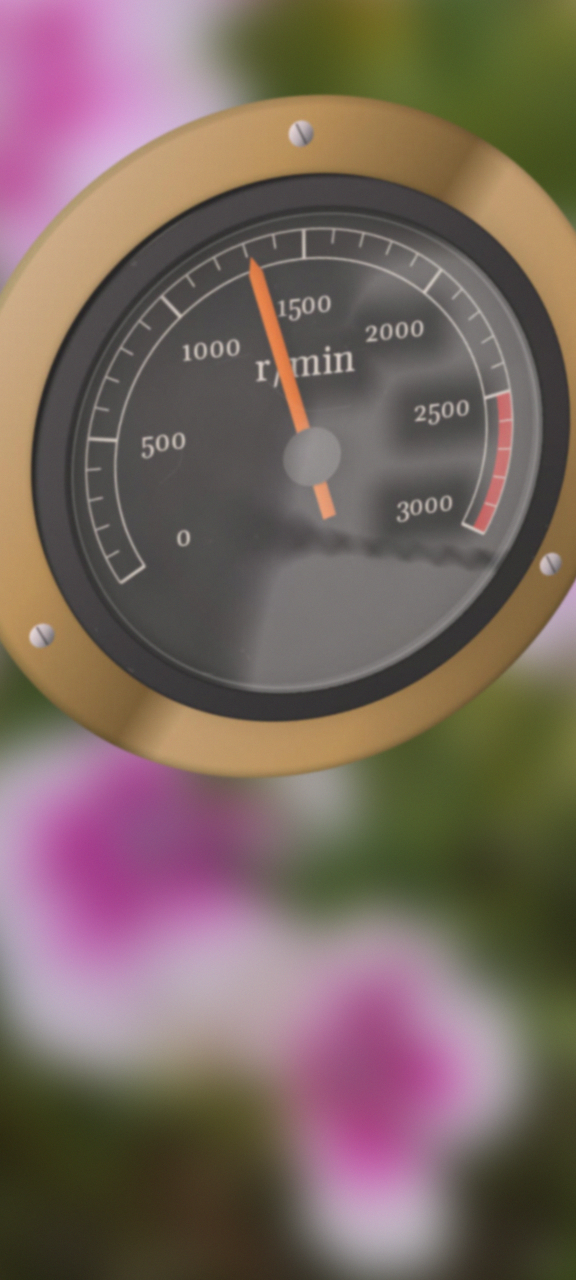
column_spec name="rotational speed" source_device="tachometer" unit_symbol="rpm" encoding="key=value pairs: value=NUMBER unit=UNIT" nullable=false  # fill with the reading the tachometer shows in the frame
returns value=1300 unit=rpm
